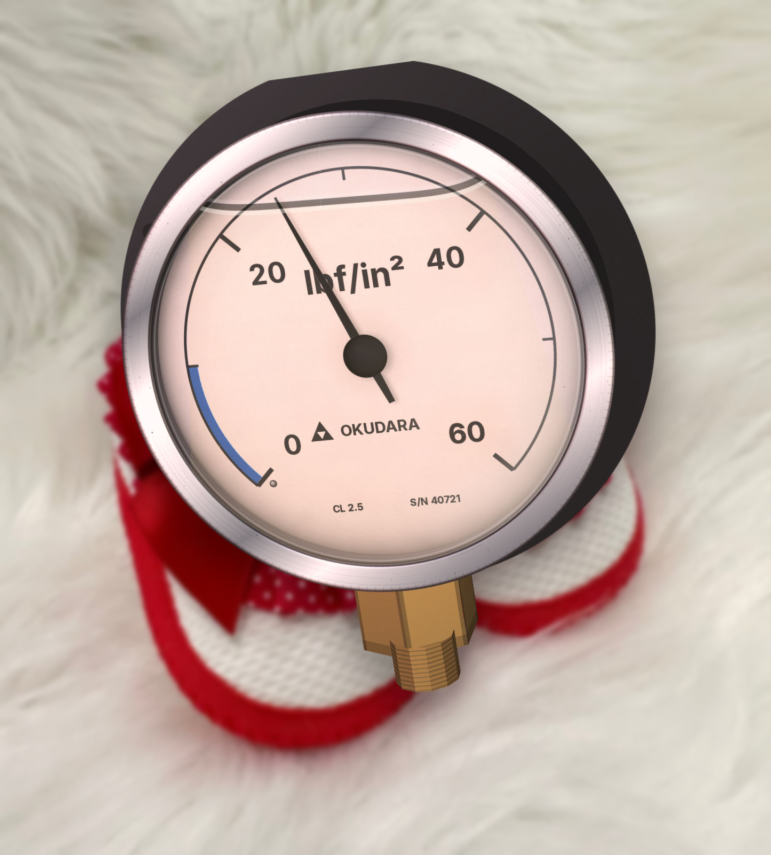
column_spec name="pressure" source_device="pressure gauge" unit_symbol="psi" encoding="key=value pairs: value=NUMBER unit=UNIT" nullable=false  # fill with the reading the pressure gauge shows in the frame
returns value=25 unit=psi
